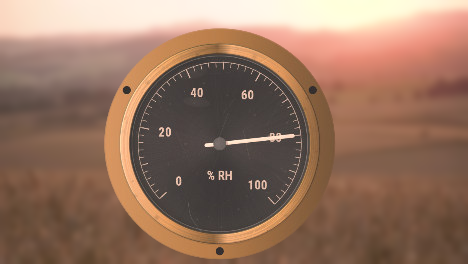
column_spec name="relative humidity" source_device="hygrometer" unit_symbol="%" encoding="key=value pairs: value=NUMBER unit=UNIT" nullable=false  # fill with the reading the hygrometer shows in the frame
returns value=80 unit=%
